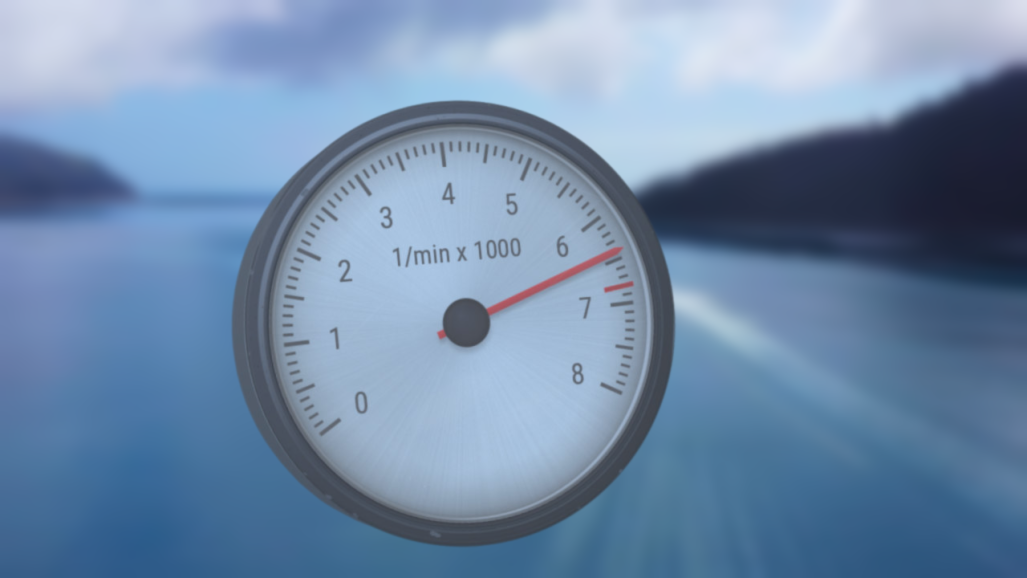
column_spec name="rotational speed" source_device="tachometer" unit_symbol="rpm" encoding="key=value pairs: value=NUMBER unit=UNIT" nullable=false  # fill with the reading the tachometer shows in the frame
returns value=6400 unit=rpm
